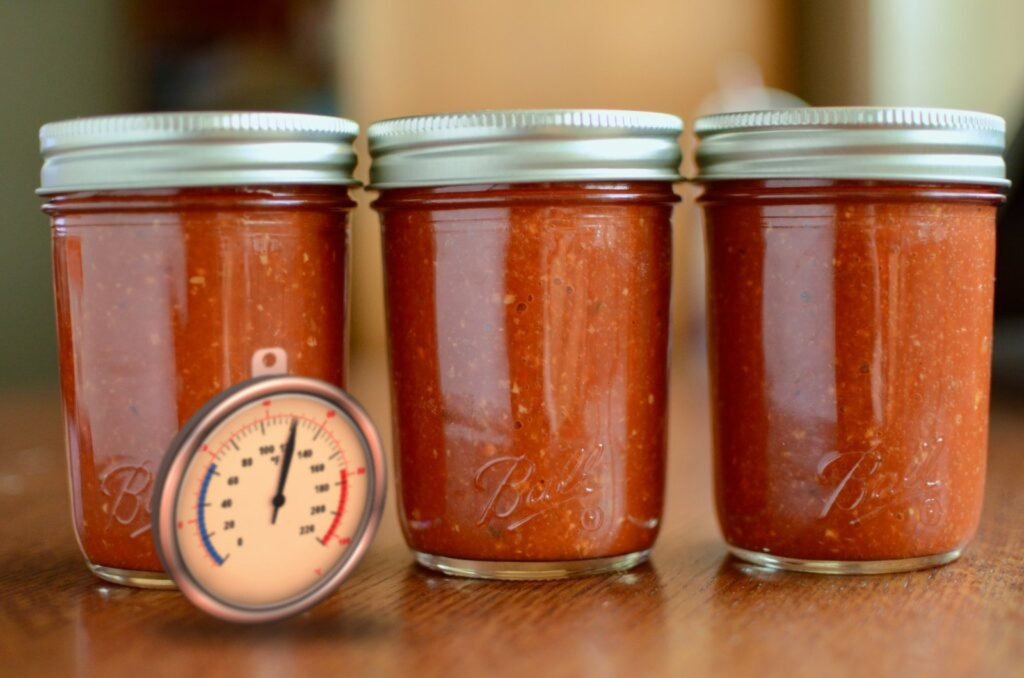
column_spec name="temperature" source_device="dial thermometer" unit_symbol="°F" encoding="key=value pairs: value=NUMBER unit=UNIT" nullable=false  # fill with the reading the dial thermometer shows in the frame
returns value=120 unit=°F
